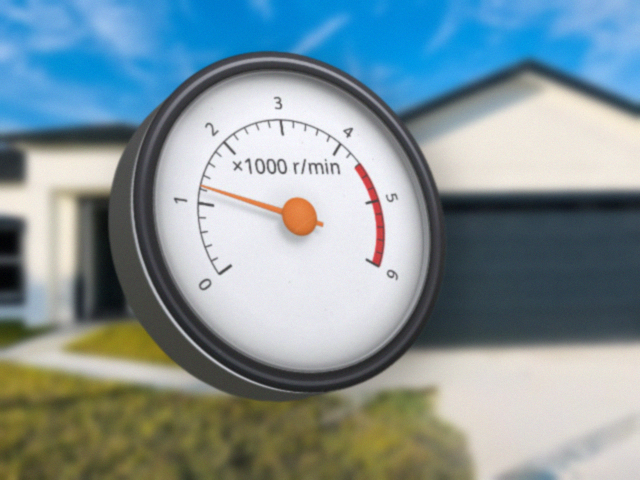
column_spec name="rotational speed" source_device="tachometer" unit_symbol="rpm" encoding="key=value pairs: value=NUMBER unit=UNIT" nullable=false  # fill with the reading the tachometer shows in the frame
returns value=1200 unit=rpm
